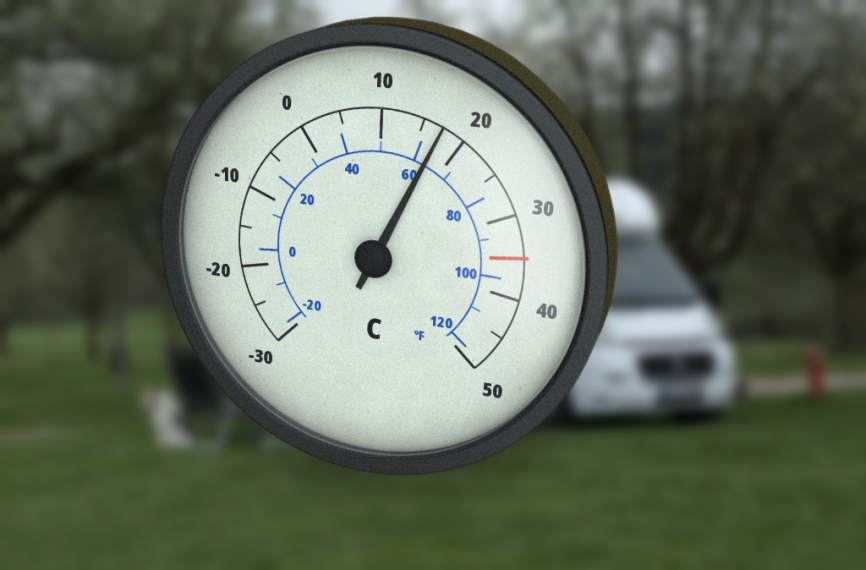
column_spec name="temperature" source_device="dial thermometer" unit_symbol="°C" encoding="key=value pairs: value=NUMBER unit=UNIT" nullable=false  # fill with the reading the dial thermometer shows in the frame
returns value=17.5 unit=°C
